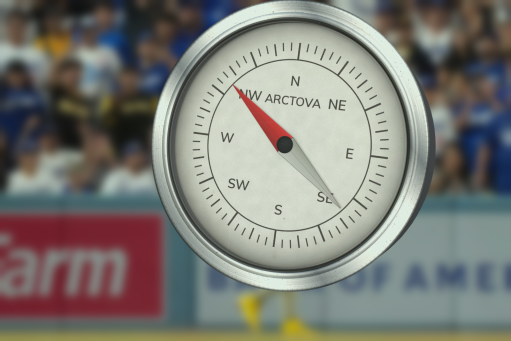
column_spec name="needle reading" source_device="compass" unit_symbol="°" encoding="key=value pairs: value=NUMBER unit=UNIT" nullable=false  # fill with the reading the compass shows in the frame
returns value=310 unit=°
